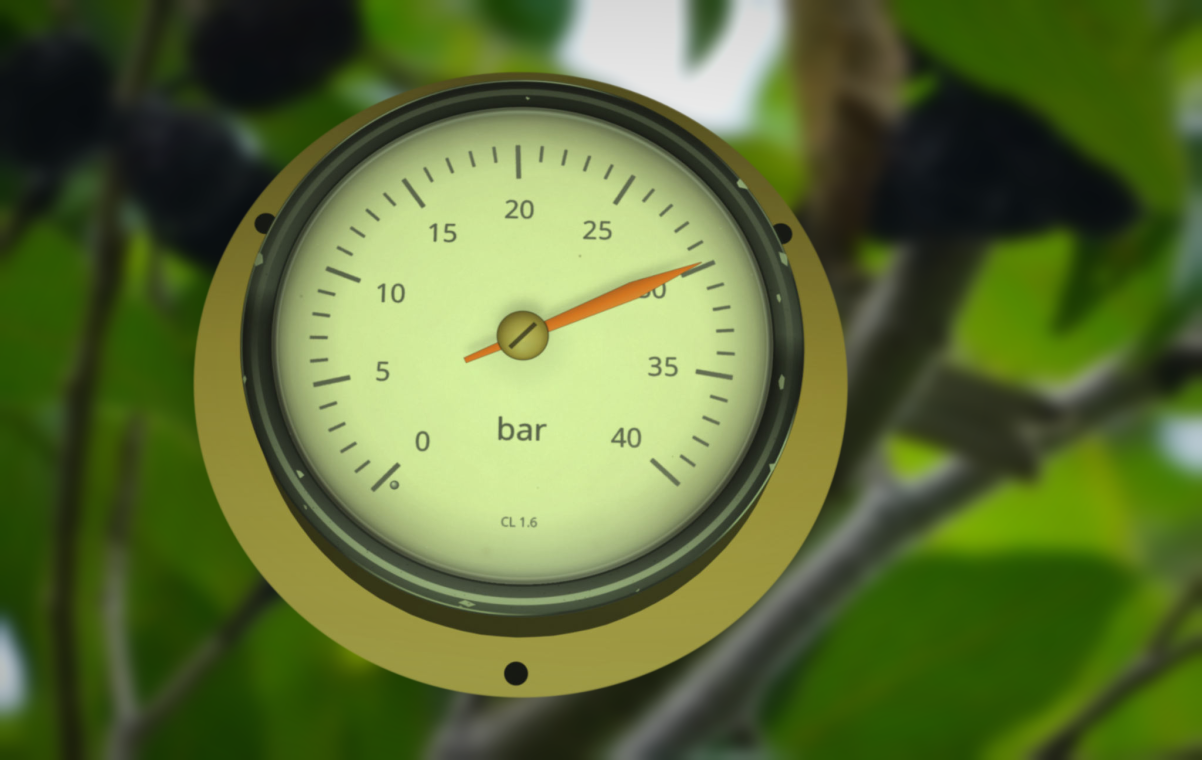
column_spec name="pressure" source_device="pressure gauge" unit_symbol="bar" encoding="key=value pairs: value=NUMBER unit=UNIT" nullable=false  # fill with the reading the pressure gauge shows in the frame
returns value=30 unit=bar
